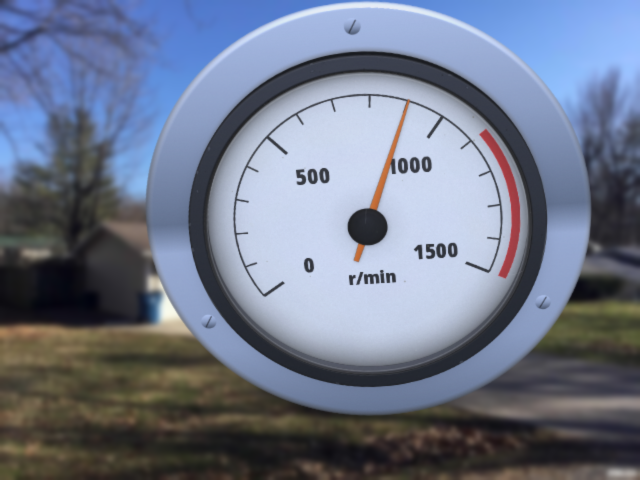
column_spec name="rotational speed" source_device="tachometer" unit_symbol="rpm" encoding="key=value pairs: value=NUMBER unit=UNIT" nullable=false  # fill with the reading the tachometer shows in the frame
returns value=900 unit=rpm
